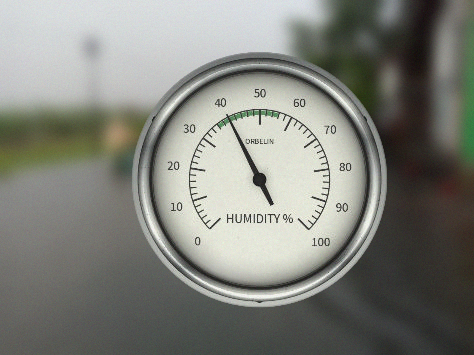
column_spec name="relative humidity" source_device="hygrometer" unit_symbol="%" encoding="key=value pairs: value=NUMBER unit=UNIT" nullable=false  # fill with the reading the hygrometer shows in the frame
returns value=40 unit=%
